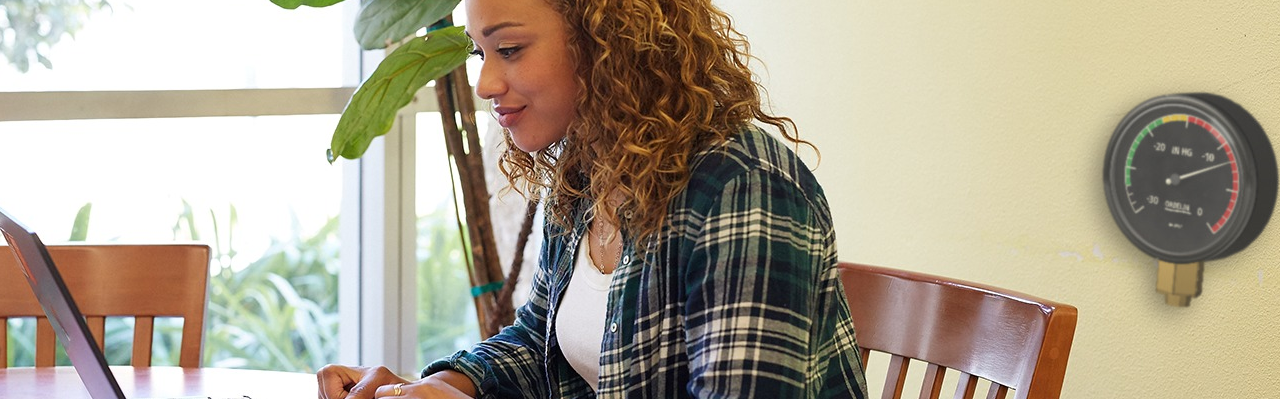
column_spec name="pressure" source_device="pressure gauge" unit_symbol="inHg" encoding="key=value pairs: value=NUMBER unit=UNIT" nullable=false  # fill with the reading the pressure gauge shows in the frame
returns value=-8 unit=inHg
